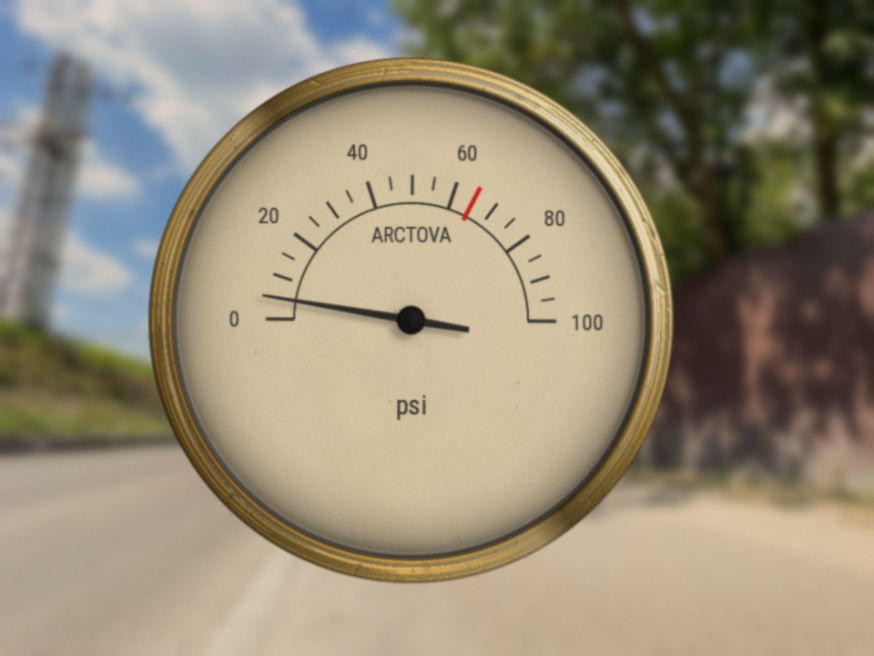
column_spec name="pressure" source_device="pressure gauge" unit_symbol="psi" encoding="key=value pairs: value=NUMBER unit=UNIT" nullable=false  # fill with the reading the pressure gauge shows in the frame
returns value=5 unit=psi
